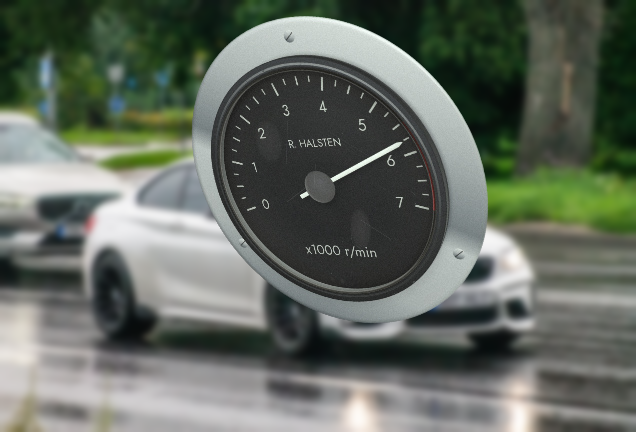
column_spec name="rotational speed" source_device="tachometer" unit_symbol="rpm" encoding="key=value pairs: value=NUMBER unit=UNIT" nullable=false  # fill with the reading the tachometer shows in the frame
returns value=5750 unit=rpm
